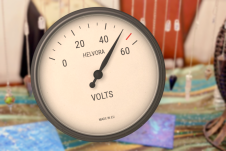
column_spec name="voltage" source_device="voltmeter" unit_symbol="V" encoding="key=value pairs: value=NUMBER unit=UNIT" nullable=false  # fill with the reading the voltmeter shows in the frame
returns value=50 unit=V
